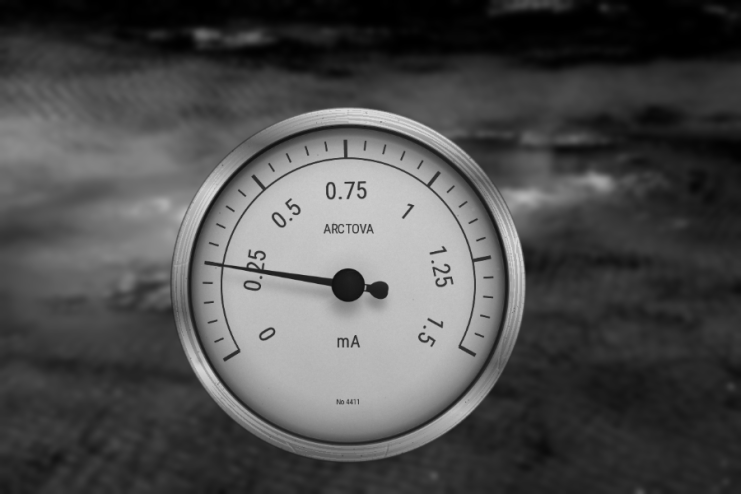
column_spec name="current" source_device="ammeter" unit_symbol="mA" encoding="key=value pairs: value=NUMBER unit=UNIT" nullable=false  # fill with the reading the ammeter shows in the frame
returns value=0.25 unit=mA
